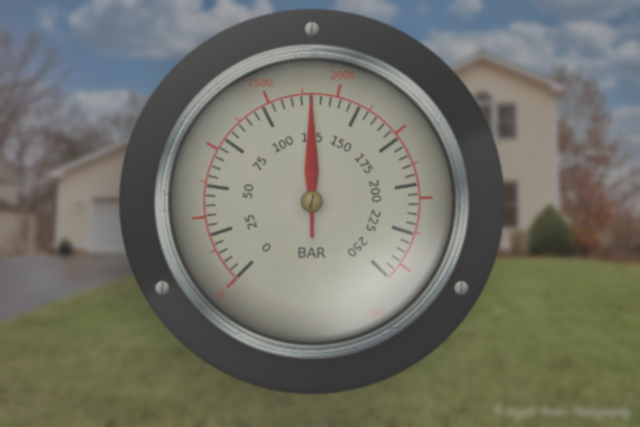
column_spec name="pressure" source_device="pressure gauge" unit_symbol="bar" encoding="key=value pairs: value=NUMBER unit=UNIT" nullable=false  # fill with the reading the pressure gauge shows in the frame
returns value=125 unit=bar
